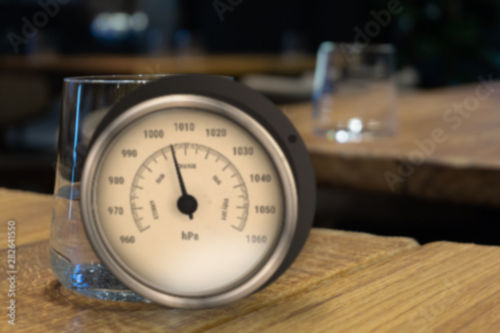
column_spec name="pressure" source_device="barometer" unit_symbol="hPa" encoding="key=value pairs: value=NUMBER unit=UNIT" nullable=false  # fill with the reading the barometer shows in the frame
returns value=1005 unit=hPa
